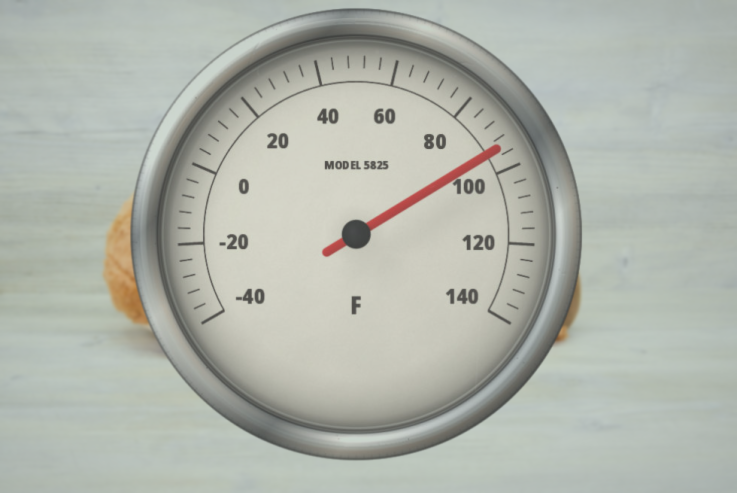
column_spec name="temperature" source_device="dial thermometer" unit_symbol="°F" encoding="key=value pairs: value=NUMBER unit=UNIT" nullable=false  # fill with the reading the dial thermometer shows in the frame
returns value=94 unit=°F
